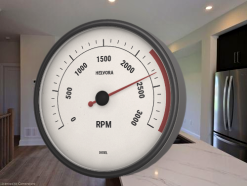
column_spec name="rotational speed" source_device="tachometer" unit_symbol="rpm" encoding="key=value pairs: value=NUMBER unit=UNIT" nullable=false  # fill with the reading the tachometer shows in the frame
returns value=2350 unit=rpm
